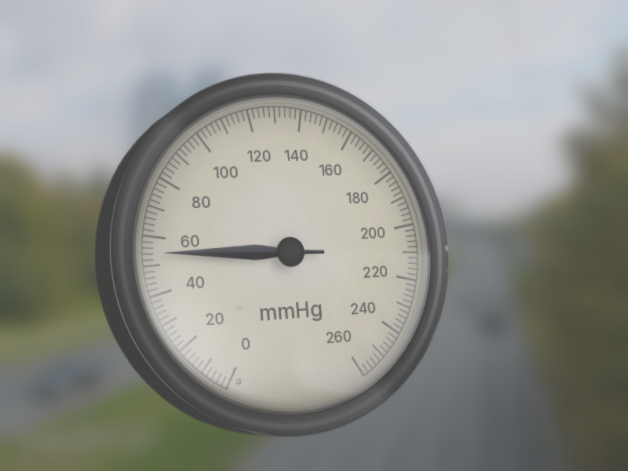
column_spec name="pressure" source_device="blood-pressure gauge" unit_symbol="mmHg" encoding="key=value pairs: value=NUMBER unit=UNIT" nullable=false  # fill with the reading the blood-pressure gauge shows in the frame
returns value=54 unit=mmHg
